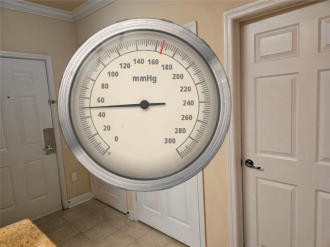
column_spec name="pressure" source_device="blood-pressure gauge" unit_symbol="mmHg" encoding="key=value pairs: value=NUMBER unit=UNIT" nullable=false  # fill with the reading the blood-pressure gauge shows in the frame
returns value=50 unit=mmHg
